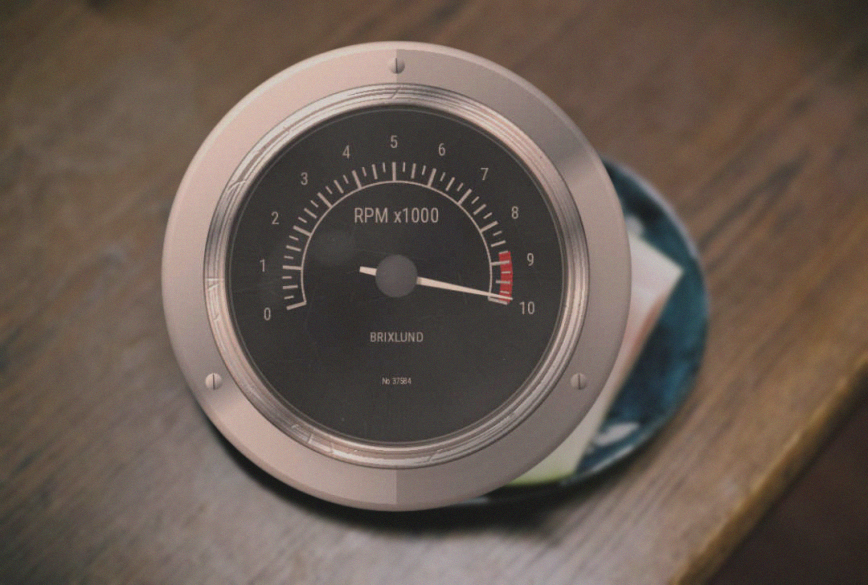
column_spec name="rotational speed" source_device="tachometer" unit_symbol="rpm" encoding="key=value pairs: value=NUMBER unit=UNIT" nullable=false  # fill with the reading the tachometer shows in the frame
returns value=9875 unit=rpm
